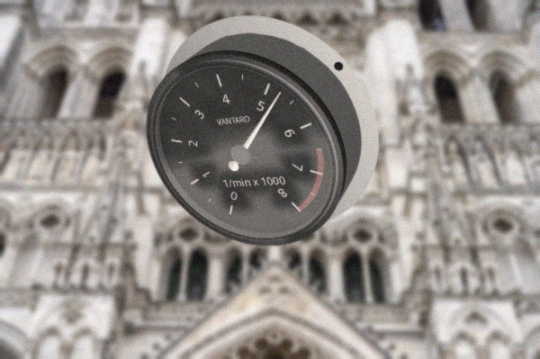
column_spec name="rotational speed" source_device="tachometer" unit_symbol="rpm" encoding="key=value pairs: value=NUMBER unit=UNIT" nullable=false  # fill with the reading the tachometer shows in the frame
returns value=5250 unit=rpm
